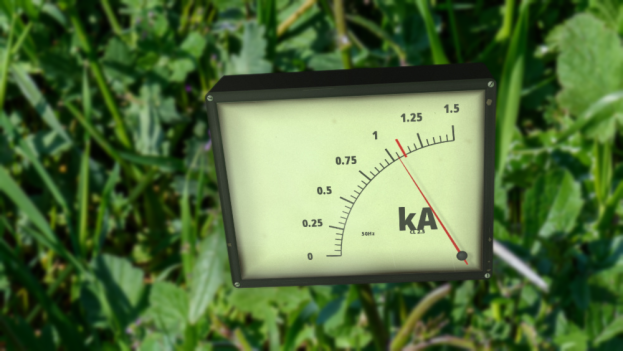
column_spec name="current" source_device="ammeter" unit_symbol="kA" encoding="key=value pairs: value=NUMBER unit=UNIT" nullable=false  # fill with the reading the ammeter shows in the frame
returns value=1.05 unit=kA
